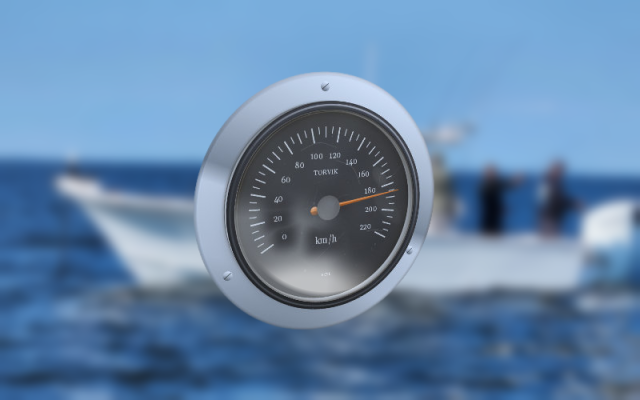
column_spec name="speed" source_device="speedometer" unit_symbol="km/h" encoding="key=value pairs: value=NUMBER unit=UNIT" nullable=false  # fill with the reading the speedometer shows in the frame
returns value=185 unit=km/h
